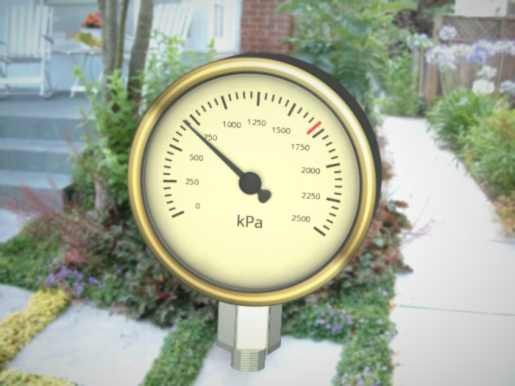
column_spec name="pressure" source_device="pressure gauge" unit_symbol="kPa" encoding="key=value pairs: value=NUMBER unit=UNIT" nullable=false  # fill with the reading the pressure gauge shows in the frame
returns value=700 unit=kPa
